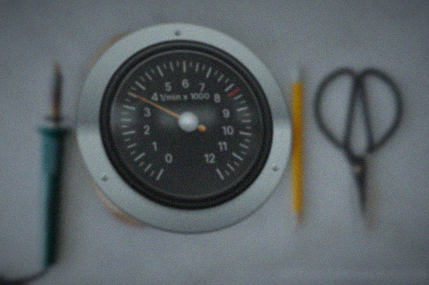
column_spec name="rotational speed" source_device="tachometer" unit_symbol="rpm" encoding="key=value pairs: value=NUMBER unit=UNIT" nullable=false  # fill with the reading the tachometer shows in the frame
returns value=3500 unit=rpm
